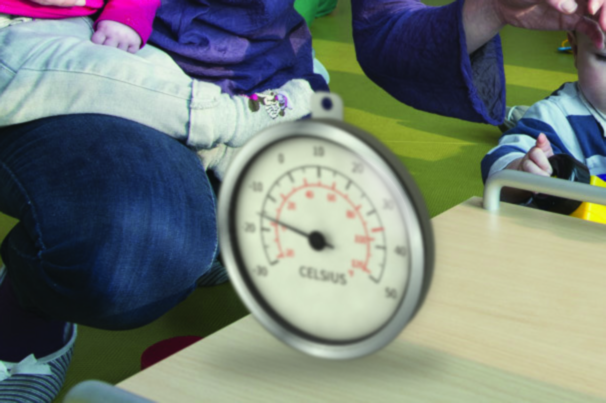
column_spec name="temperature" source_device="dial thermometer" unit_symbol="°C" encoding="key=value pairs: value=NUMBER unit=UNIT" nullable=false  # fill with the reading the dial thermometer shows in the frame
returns value=-15 unit=°C
